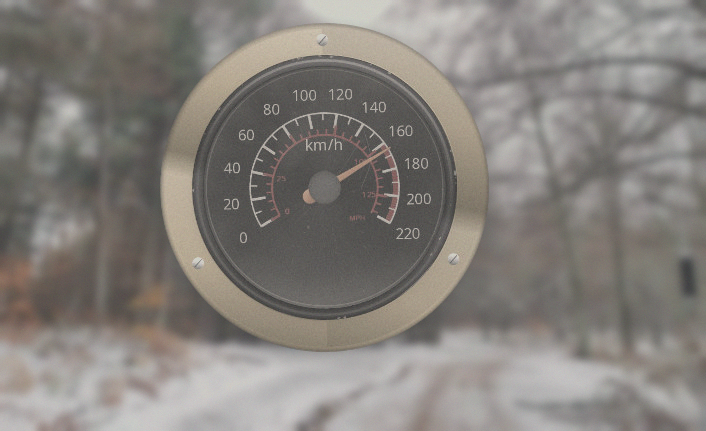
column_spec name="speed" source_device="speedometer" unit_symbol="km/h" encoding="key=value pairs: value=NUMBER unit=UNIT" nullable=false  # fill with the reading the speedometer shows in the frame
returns value=165 unit=km/h
